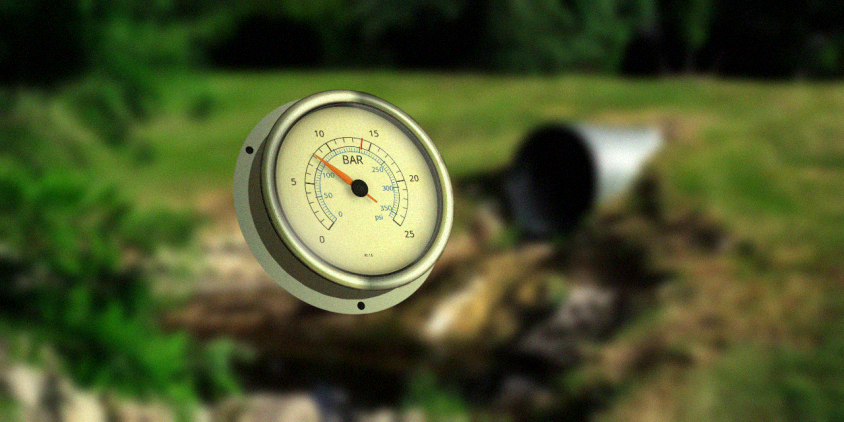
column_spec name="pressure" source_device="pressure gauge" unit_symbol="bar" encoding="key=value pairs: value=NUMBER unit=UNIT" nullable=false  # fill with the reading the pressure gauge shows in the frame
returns value=8 unit=bar
